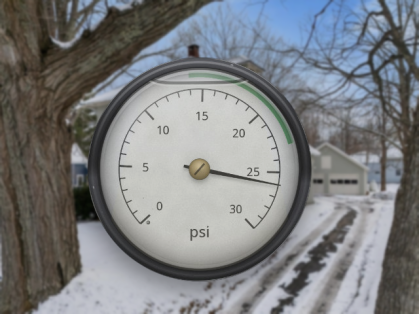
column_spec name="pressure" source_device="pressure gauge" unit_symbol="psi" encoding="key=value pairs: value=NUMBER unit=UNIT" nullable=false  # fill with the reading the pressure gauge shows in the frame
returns value=26 unit=psi
